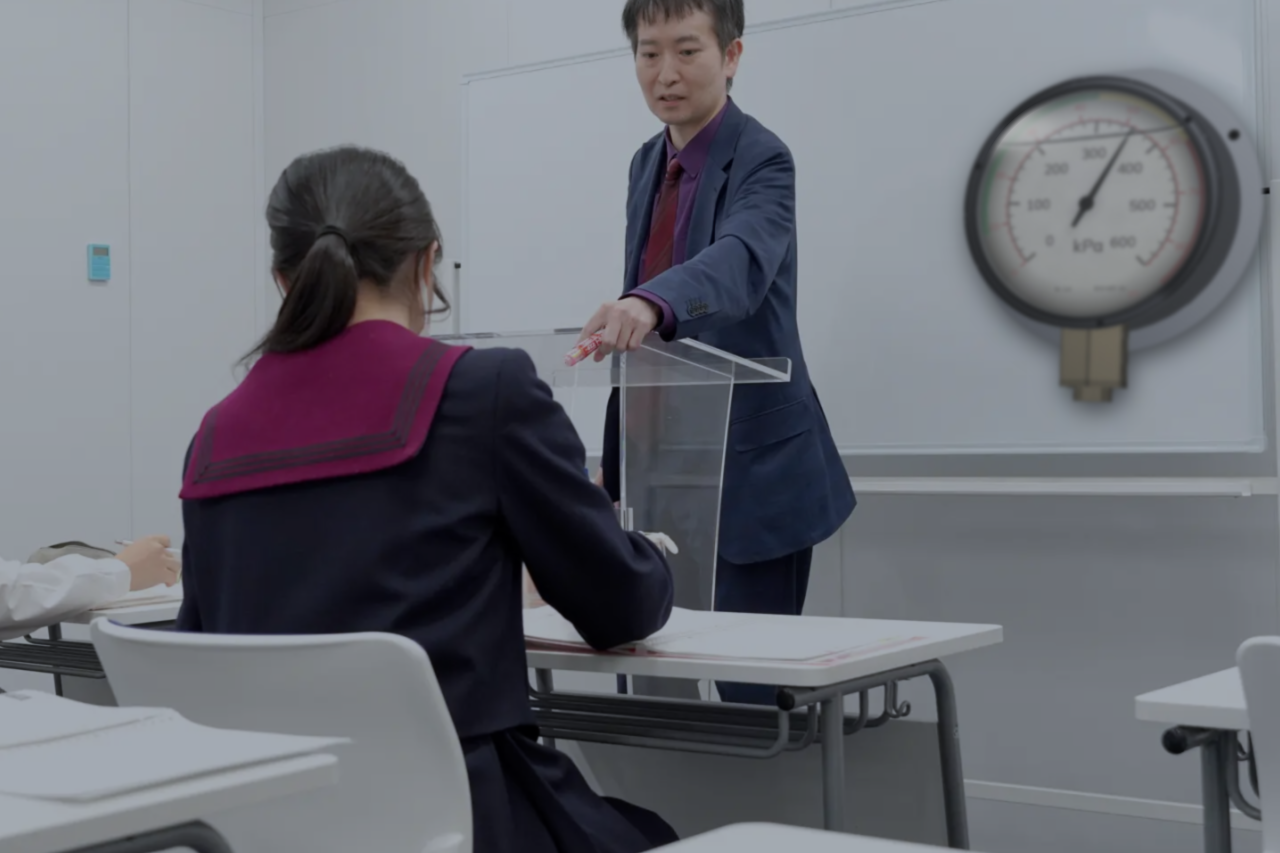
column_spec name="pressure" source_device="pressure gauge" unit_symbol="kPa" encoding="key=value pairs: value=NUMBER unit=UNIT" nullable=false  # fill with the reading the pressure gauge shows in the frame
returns value=360 unit=kPa
